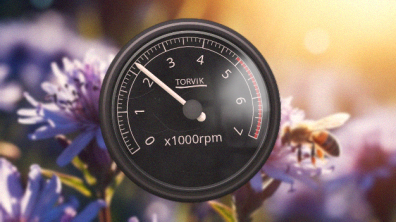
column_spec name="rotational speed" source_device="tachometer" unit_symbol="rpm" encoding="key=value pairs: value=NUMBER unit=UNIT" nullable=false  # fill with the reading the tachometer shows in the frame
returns value=2200 unit=rpm
